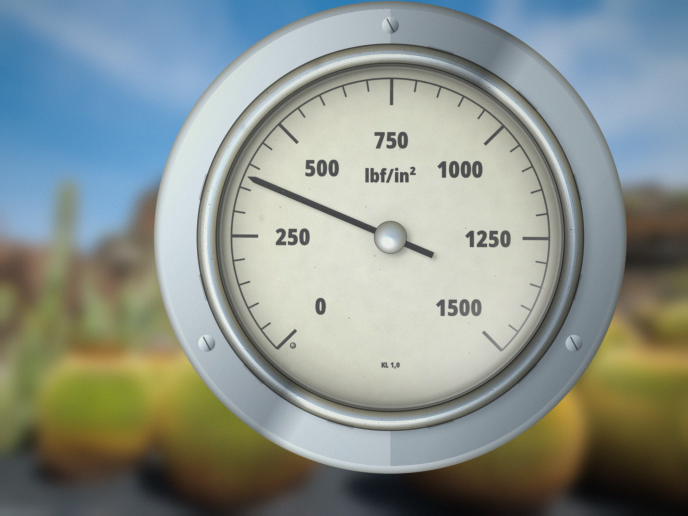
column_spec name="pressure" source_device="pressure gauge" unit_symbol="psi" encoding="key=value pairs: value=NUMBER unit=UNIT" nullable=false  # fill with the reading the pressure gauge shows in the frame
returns value=375 unit=psi
